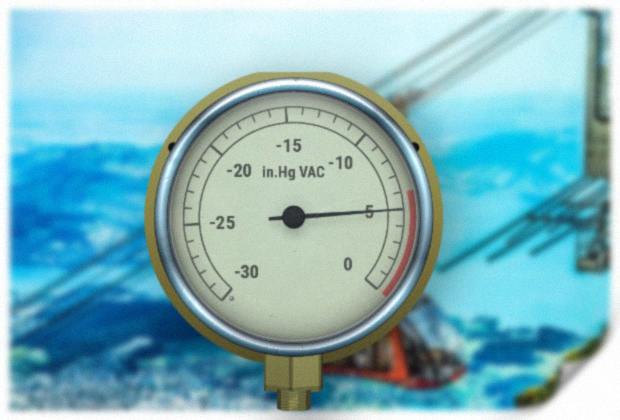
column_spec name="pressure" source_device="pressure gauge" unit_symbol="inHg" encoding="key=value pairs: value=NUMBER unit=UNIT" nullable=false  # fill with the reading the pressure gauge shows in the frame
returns value=-5 unit=inHg
